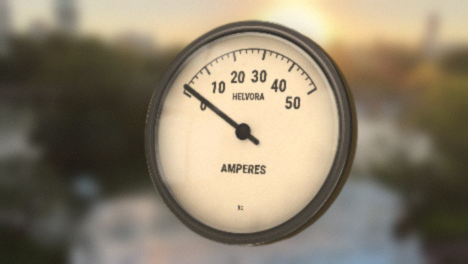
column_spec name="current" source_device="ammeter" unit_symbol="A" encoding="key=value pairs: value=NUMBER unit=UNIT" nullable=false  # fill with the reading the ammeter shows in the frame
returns value=2 unit=A
